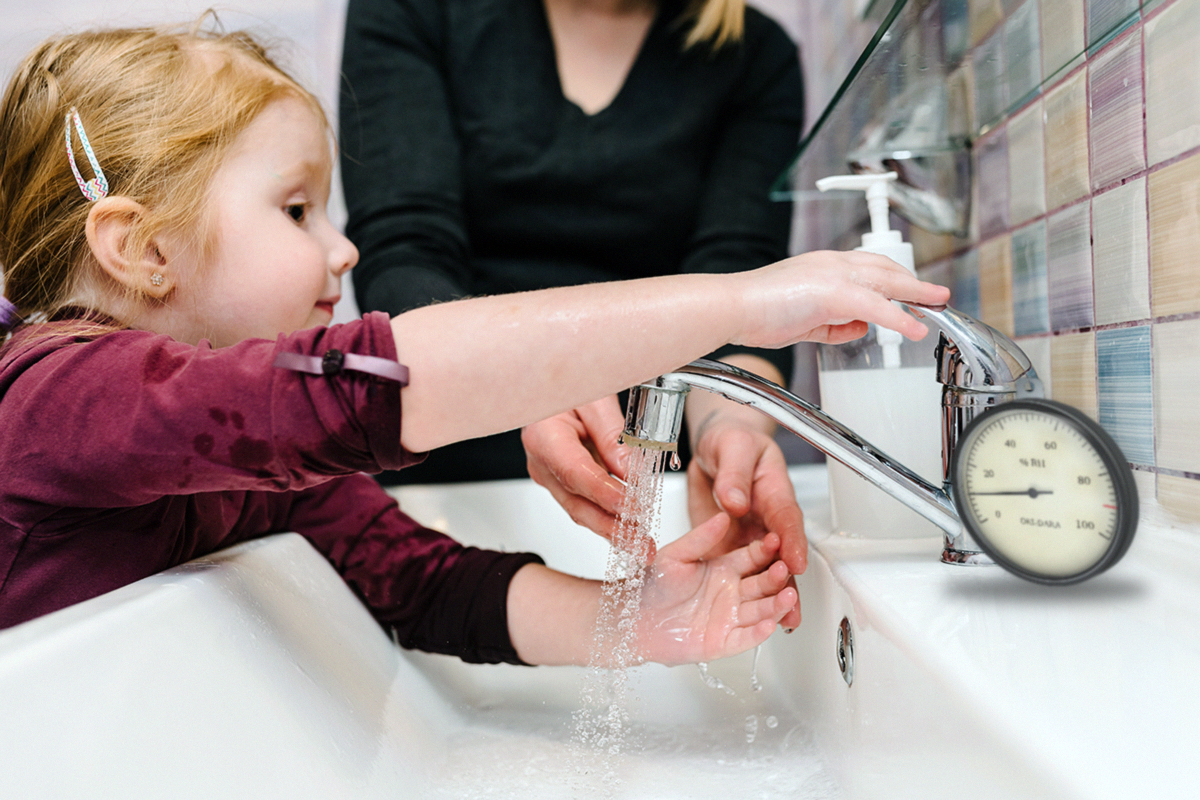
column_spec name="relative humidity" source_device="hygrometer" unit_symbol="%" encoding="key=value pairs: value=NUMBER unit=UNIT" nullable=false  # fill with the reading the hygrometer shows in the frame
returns value=10 unit=%
